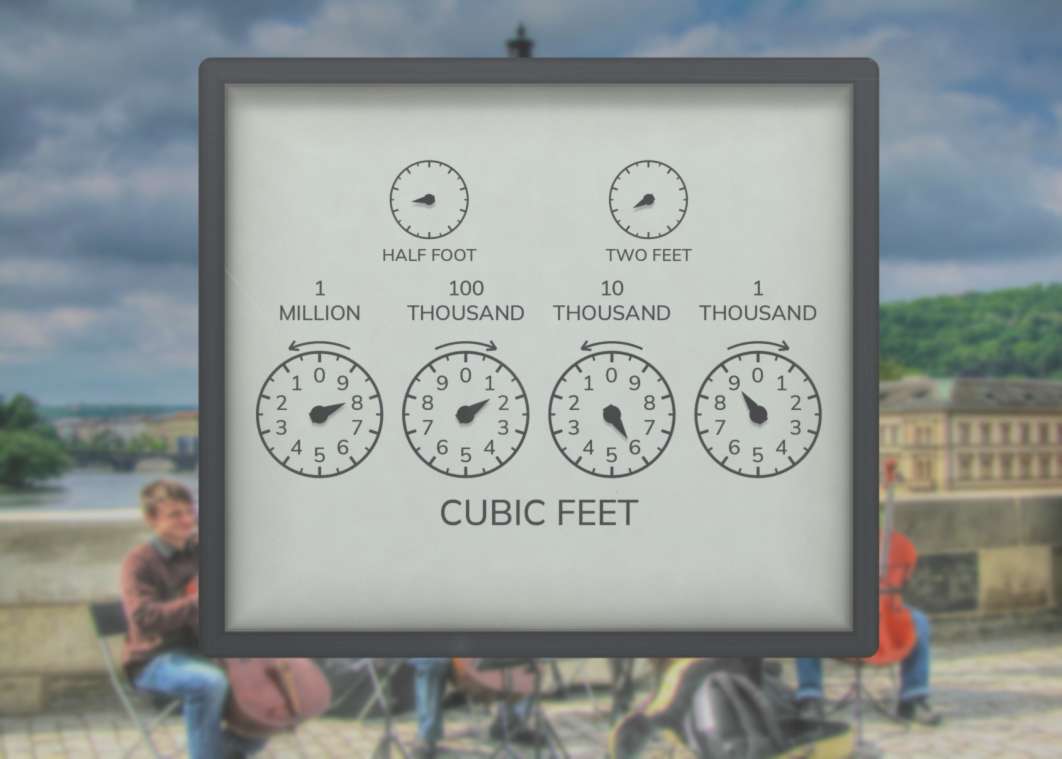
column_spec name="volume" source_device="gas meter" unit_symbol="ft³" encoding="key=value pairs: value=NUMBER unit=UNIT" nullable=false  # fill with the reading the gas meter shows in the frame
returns value=815900 unit=ft³
